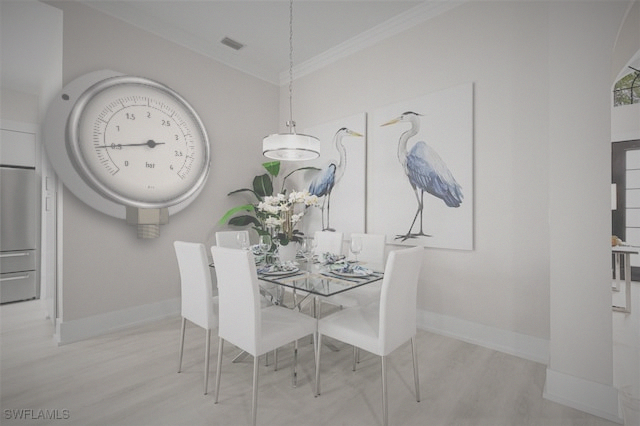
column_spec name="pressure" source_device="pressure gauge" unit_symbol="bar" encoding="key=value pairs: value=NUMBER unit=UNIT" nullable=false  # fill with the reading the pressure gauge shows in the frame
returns value=0.5 unit=bar
